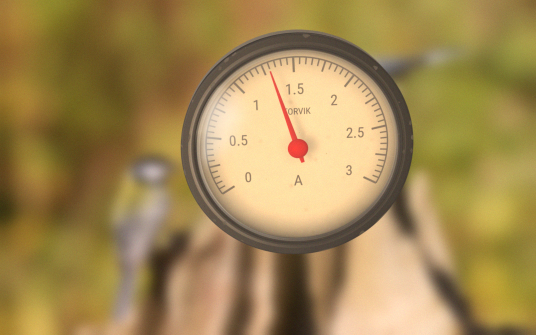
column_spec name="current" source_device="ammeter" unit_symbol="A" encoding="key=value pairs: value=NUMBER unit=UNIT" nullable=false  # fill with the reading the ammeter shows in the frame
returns value=1.3 unit=A
